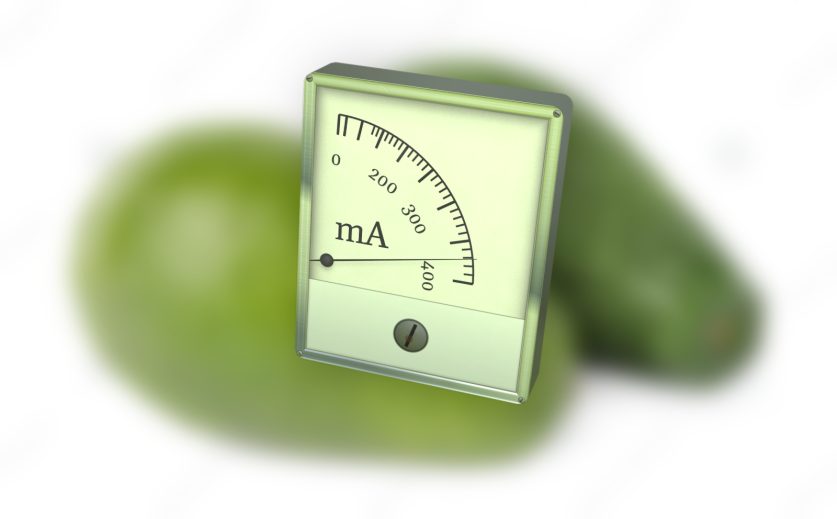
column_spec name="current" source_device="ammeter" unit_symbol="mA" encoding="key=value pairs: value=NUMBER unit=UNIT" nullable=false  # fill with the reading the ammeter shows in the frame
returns value=370 unit=mA
